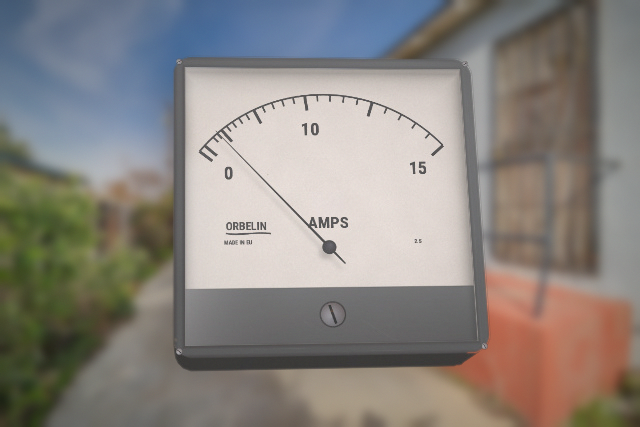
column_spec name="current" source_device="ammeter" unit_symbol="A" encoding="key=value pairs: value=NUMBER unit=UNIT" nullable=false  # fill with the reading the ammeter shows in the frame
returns value=4.5 unit=A
